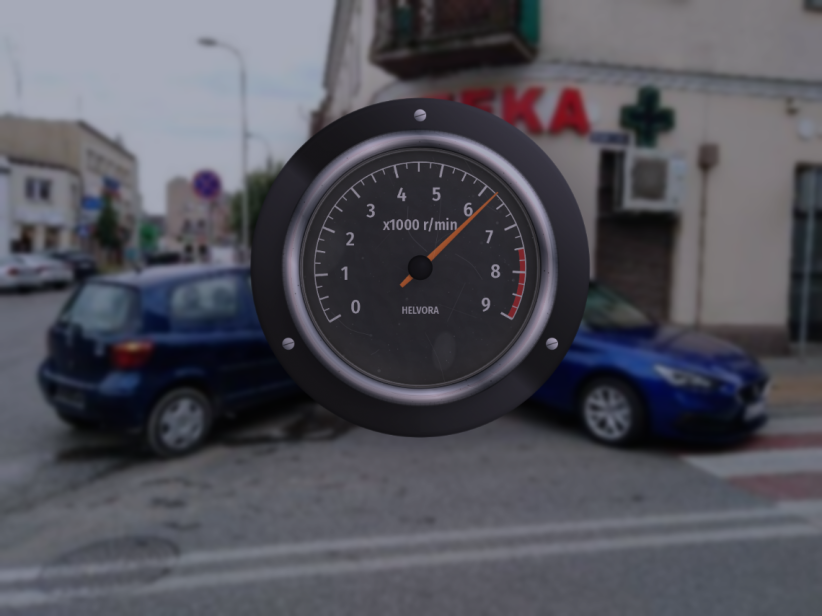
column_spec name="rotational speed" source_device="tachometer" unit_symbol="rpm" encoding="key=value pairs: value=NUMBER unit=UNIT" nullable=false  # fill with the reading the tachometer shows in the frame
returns value=6250 unit=rpm
